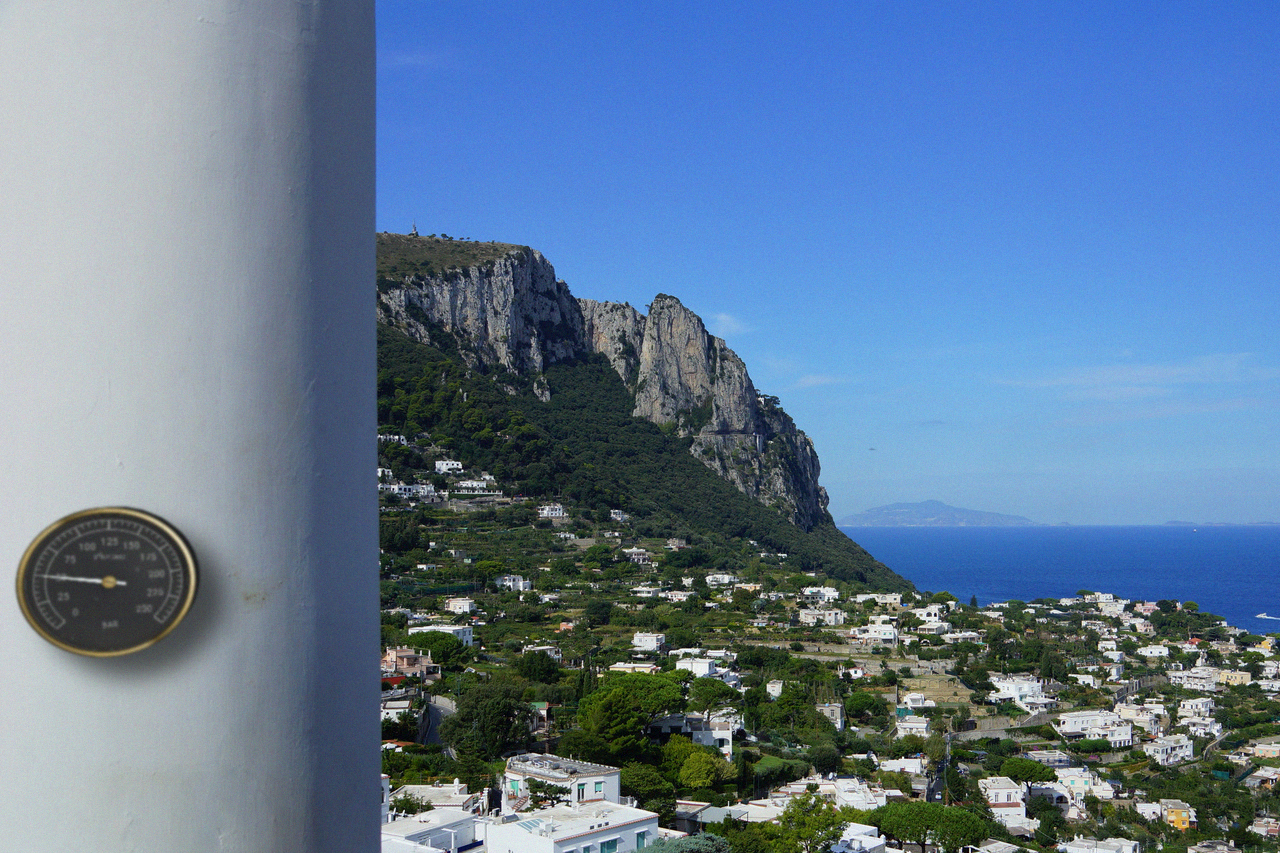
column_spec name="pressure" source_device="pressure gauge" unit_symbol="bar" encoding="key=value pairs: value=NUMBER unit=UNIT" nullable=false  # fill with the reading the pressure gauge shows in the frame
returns value=50 unit=bar
